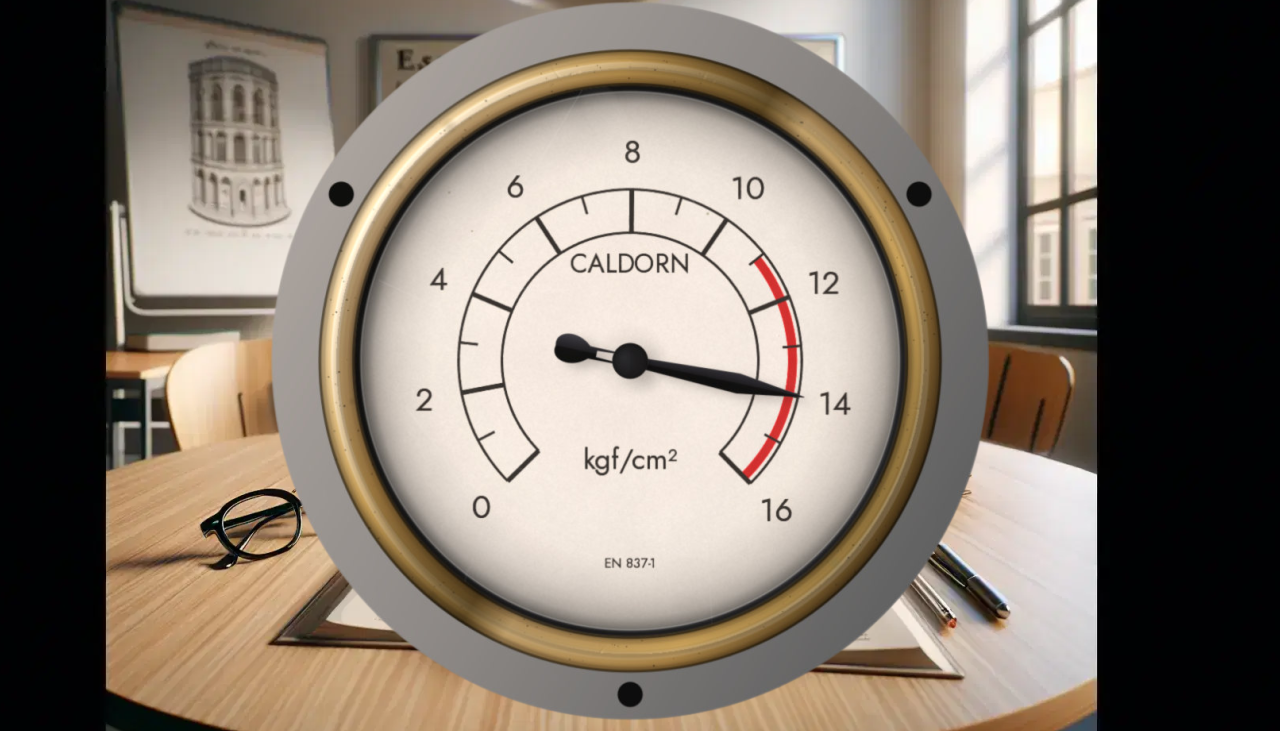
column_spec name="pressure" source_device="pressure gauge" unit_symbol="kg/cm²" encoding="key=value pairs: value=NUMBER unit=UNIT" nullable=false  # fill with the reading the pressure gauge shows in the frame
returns value=14 unit=kg/cm²
